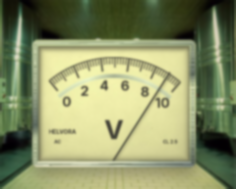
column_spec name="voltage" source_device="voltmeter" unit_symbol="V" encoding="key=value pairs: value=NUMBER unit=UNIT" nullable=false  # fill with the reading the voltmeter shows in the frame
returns value=9 unit=V
